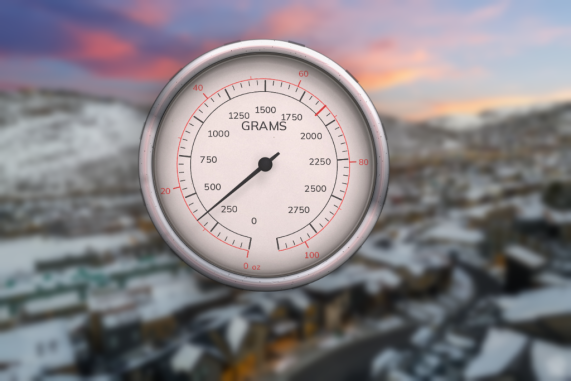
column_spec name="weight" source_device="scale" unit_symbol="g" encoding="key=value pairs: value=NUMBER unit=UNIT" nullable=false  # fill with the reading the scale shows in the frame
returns value=350 unit=g
